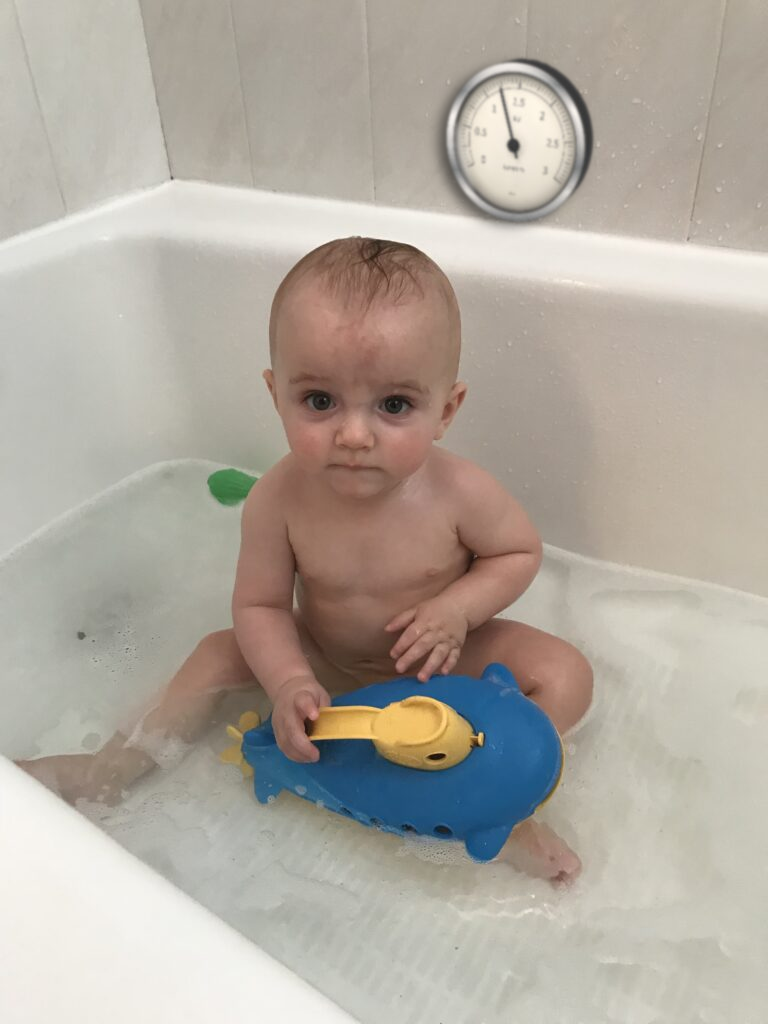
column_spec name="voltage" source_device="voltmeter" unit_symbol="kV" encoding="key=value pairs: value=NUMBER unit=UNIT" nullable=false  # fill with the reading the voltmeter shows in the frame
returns value=1.25 unit=kV
